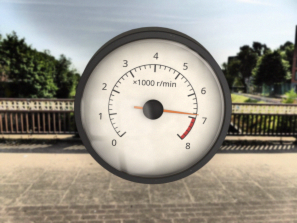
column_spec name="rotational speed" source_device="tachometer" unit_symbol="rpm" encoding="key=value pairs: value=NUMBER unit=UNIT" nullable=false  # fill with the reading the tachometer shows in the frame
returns value=6800 unit=rpm
